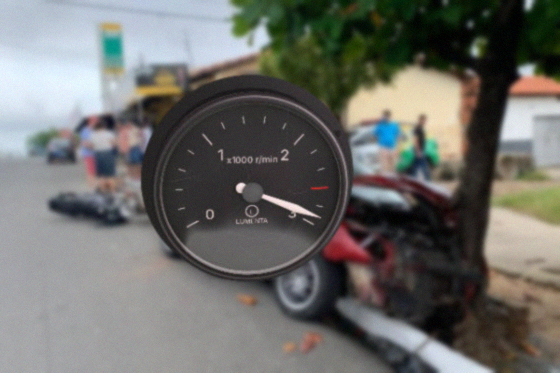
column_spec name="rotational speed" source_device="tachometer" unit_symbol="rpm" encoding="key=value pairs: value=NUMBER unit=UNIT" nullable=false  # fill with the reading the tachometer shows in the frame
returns value=2900 unit=rpm
